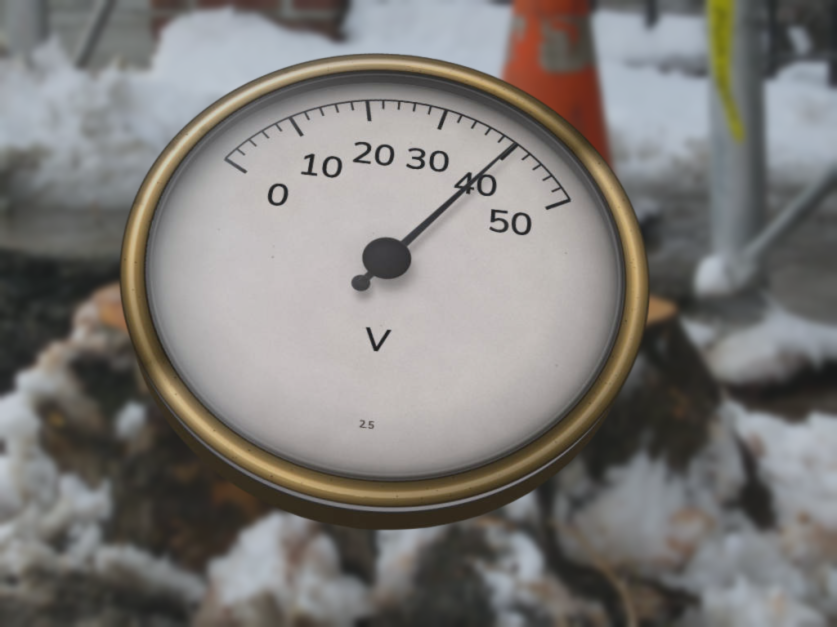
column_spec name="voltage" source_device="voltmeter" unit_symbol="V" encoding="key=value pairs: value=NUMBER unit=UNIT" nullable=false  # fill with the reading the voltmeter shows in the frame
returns value=40 unit=V
